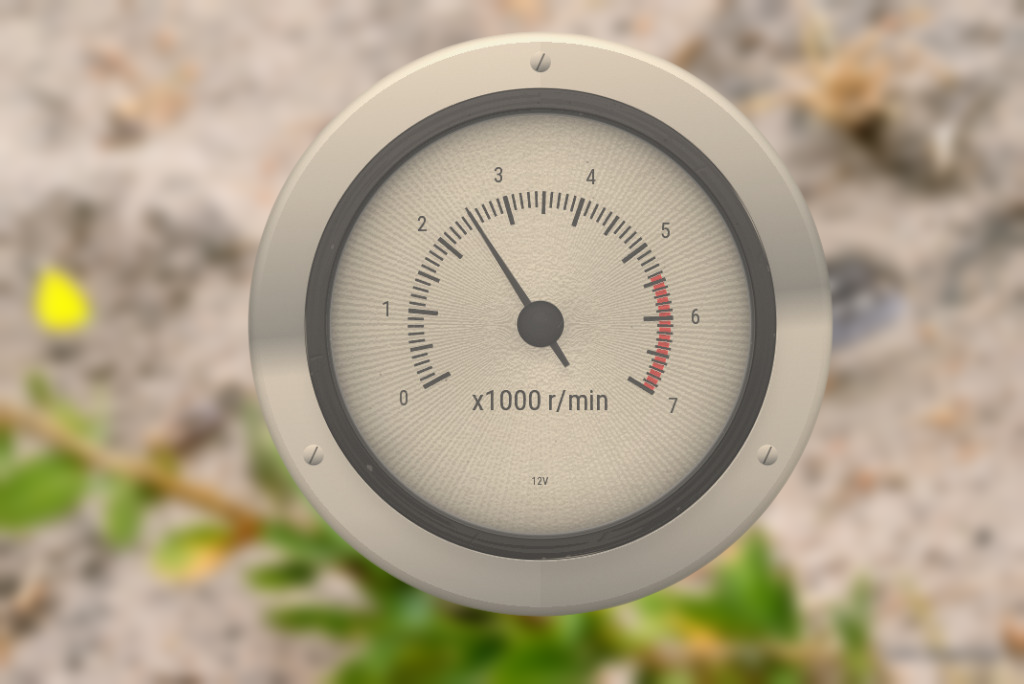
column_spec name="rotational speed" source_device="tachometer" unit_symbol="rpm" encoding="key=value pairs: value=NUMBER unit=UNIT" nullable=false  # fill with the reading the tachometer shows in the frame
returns value=2500 unit=rpm
